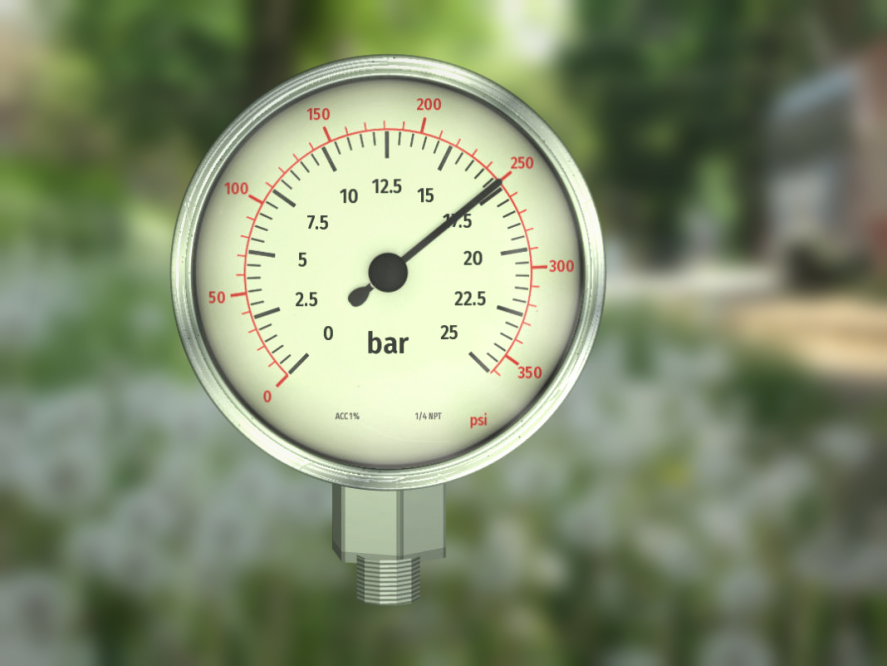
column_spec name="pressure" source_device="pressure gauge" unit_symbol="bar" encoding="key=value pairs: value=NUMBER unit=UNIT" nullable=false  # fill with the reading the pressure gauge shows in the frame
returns value=17.25 unit=bar
